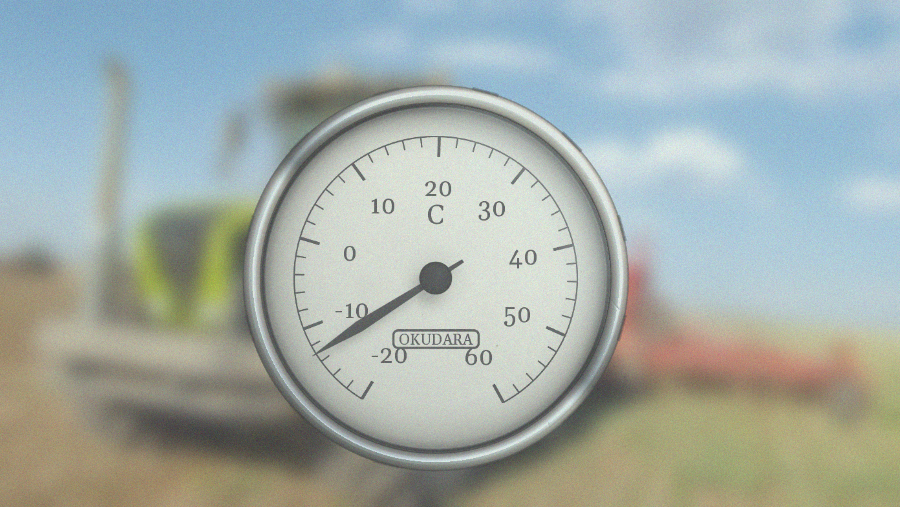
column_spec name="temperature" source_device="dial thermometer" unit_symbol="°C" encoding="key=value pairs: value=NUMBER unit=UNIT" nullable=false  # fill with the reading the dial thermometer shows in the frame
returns value=-13 unit=°C
